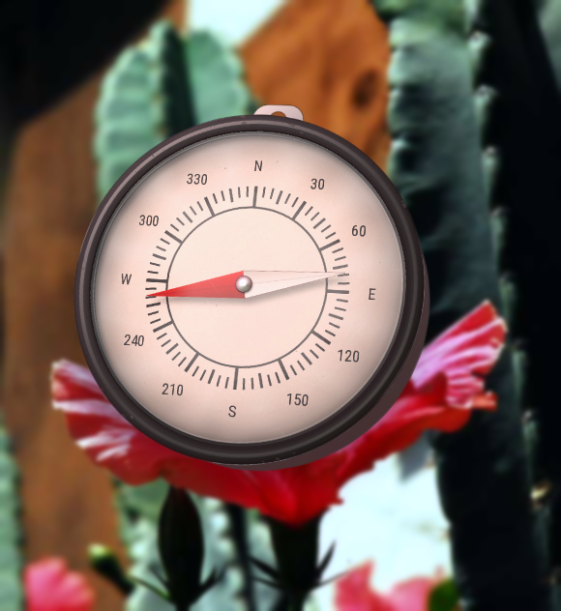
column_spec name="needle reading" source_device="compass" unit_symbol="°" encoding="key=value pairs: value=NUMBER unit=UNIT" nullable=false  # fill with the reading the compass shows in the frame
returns value=260 unit=°
